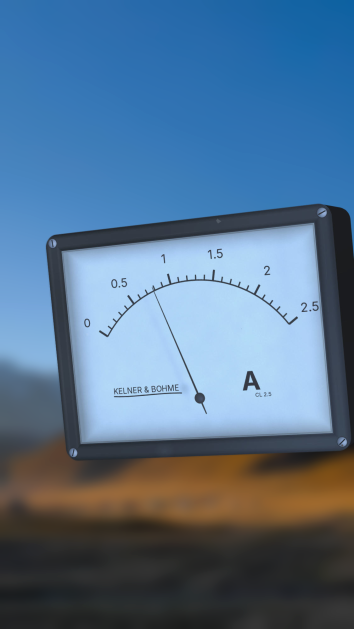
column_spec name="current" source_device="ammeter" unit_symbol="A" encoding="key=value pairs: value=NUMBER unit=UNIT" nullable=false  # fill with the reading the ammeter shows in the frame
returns value=0.8 unit=A
